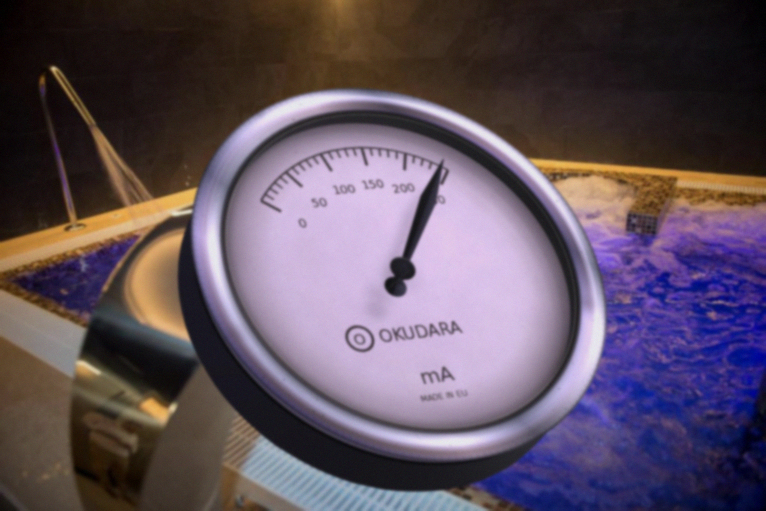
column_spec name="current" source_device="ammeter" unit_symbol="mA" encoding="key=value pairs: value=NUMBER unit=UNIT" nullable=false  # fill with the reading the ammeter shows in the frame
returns value=240 unit=mA
